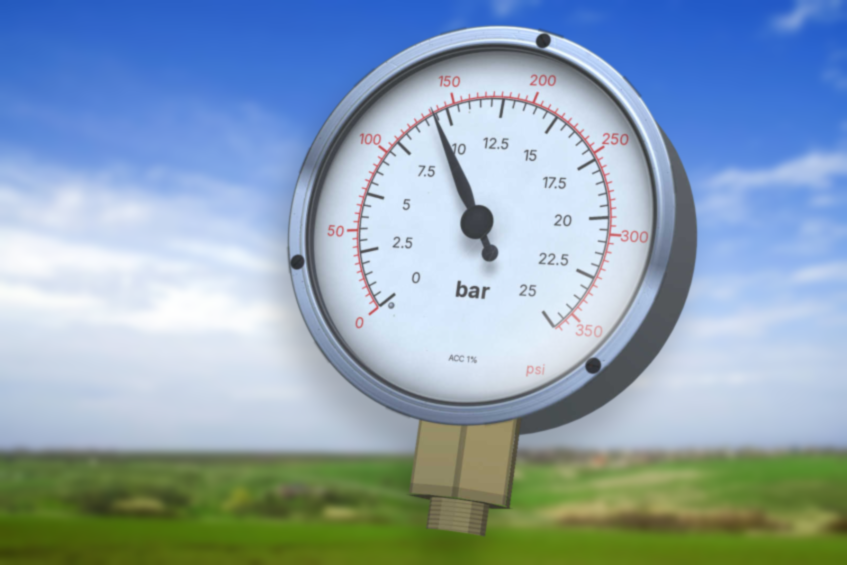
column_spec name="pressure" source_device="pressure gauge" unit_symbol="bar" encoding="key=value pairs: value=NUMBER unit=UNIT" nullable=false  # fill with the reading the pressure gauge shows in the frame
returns value=9.5 unit=bar
